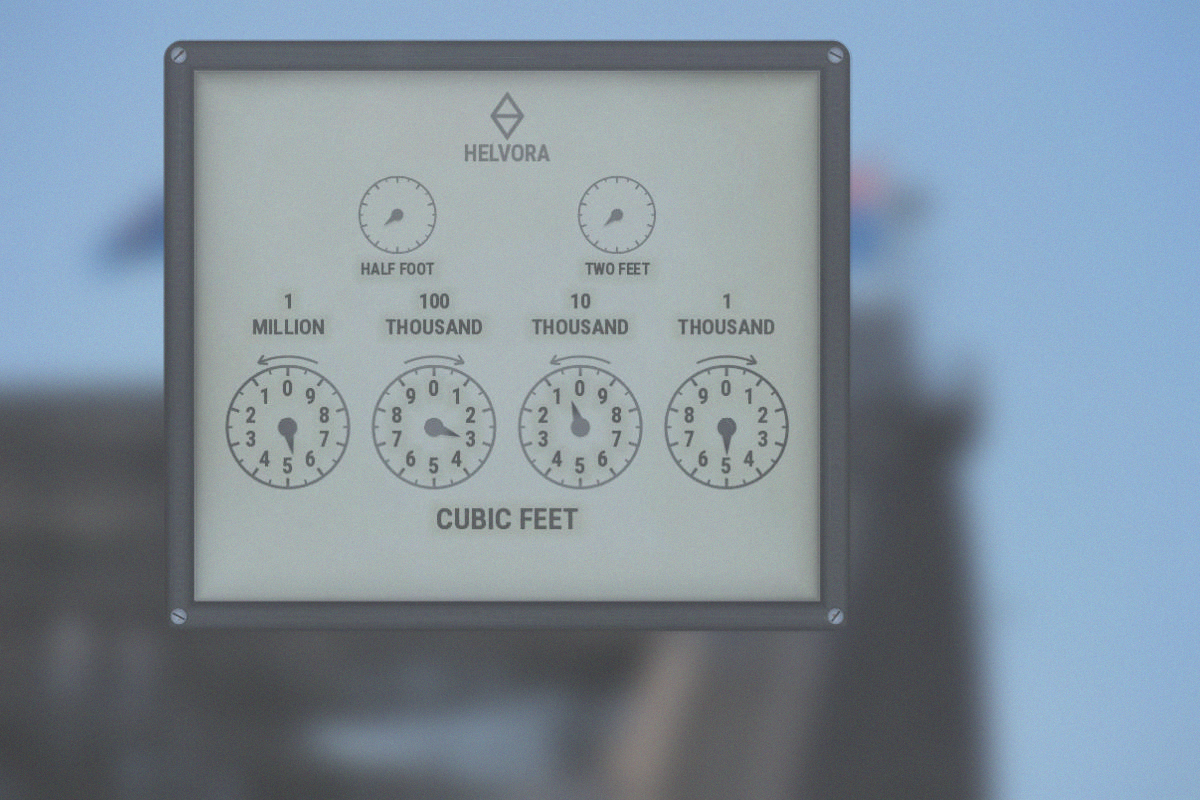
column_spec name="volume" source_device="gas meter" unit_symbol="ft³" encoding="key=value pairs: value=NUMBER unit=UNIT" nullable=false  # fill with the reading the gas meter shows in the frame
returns value=530500 unit=ft³
